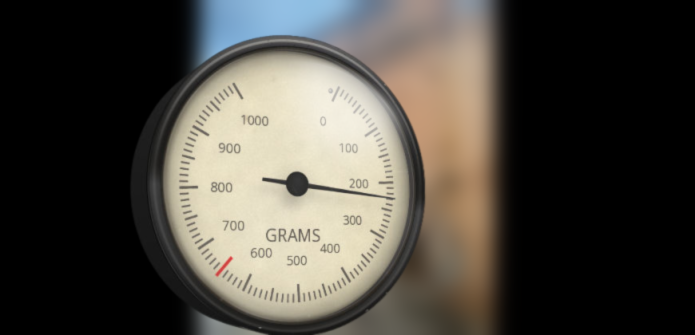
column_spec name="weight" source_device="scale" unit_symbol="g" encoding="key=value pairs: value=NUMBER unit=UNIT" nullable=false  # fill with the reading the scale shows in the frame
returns value=230 unit=g
